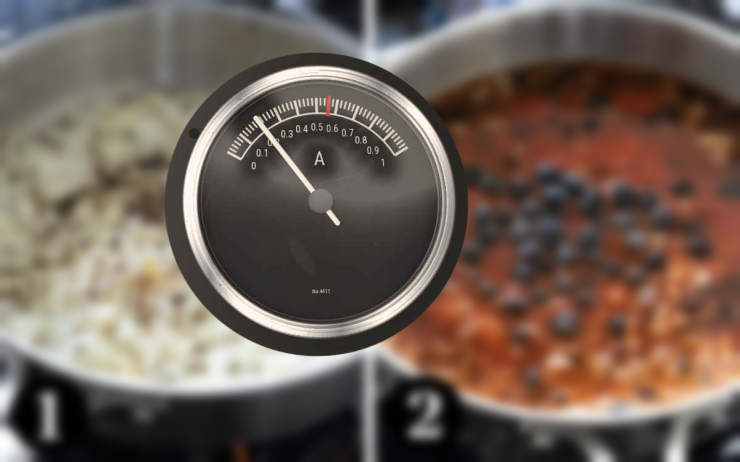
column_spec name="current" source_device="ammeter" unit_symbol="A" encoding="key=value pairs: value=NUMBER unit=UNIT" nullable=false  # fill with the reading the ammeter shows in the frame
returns value=0.2 unit=A
